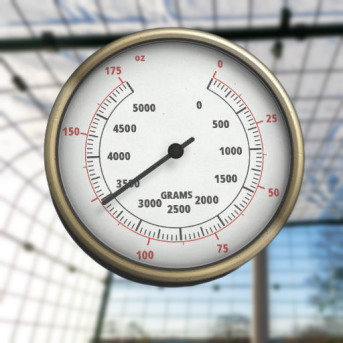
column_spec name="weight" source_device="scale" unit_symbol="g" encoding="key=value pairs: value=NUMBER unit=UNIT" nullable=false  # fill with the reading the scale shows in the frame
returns value=3450 unit=g
